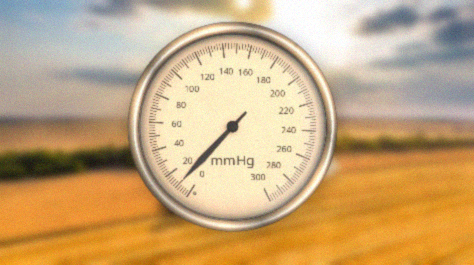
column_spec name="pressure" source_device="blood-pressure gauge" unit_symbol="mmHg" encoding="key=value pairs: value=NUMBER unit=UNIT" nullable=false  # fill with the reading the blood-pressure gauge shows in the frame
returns value=10 unit=mmHg
